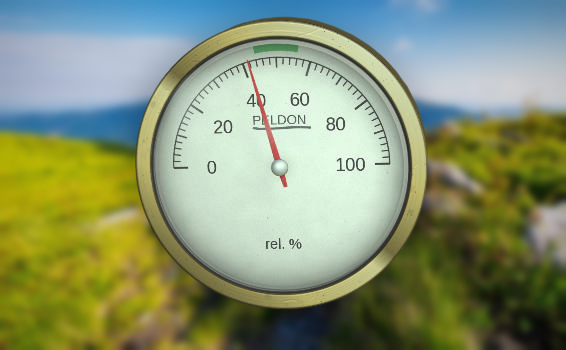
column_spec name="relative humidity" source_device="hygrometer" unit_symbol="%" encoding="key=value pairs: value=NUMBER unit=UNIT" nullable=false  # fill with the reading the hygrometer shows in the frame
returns value=42 unit=%
